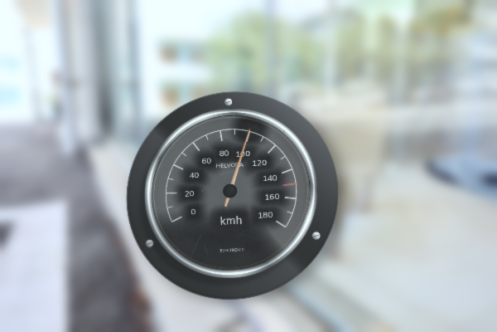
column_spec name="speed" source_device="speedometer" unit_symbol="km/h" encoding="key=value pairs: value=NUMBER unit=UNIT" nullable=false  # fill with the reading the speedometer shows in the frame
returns value=100 unit=km/h
